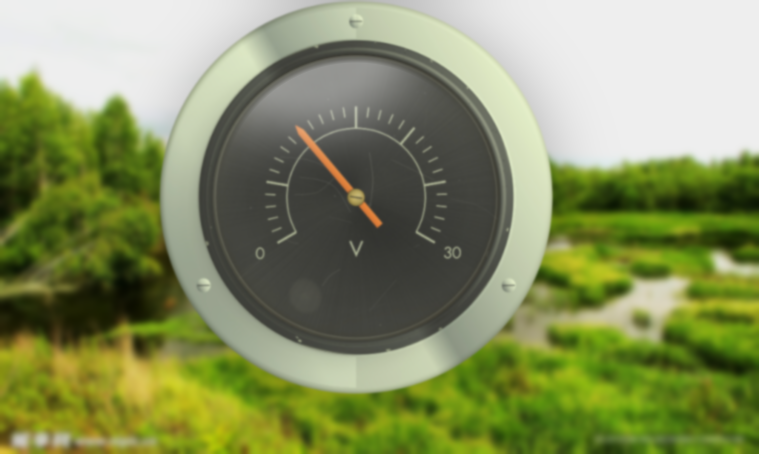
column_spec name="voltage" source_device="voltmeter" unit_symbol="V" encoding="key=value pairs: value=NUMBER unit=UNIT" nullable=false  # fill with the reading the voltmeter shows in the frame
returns value=10 unit=V
